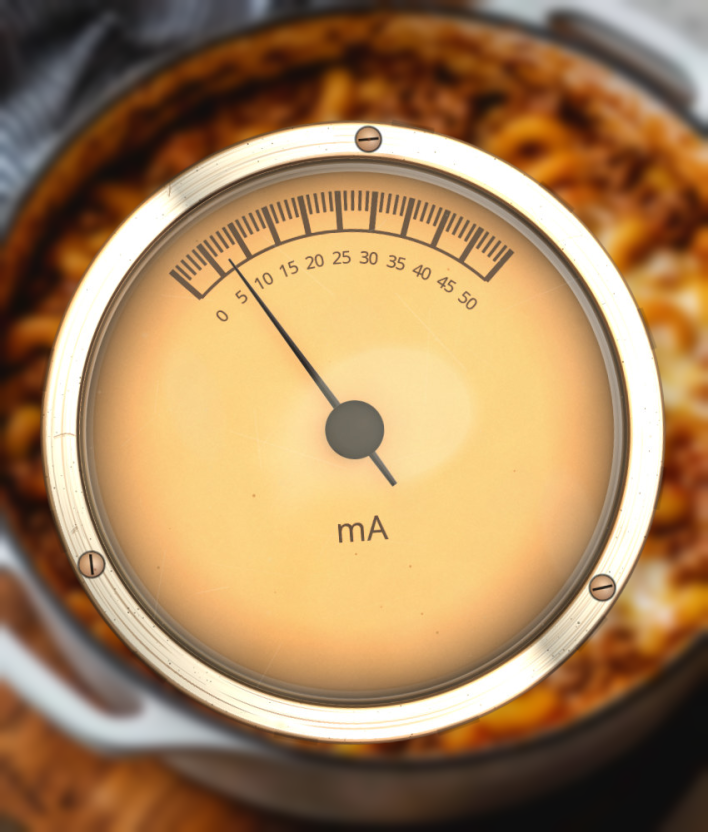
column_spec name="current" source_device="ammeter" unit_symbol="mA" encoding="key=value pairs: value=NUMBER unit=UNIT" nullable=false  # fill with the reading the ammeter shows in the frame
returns value=7 unit=mA
